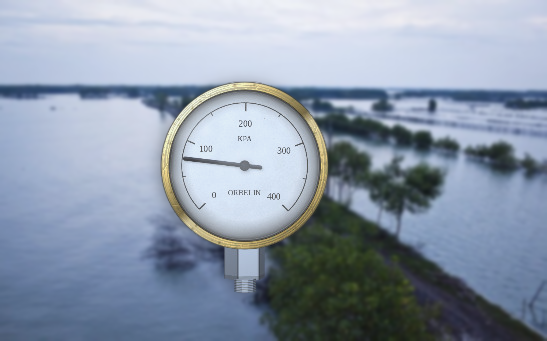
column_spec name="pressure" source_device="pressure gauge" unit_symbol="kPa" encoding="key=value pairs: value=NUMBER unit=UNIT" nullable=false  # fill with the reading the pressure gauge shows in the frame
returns value=75 unit=kPa
